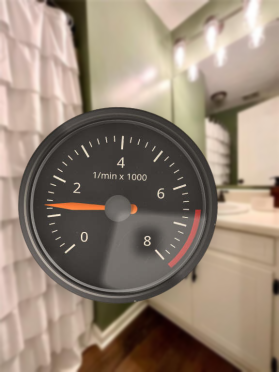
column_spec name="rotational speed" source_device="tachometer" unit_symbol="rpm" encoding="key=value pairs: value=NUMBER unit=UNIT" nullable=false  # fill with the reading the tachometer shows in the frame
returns value=1300 unit=rpm
